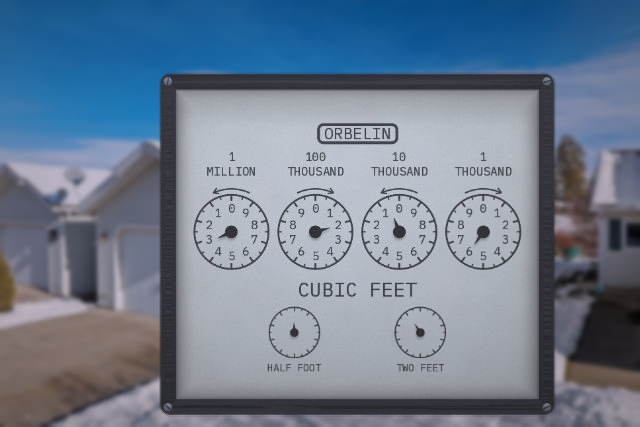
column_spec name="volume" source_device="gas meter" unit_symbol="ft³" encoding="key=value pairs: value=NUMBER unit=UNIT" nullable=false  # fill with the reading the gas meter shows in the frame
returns value=320600 unit=ft³
